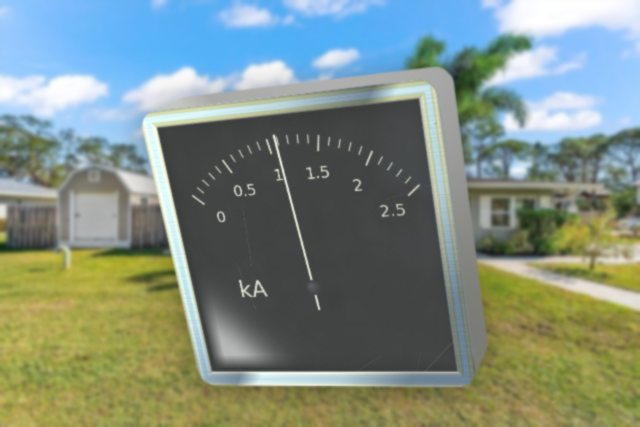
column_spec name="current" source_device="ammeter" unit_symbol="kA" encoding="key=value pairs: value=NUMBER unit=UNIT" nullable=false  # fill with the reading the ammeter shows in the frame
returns value=1.1 unit=kA
